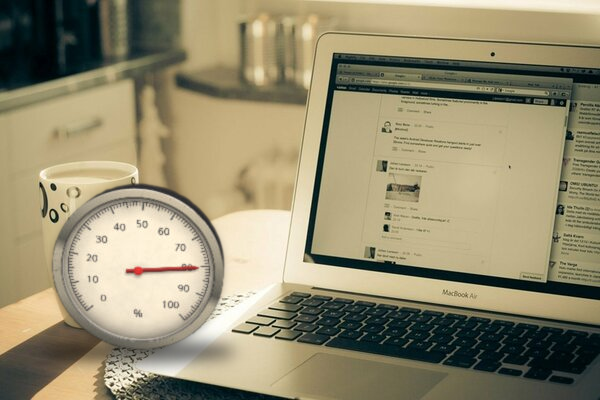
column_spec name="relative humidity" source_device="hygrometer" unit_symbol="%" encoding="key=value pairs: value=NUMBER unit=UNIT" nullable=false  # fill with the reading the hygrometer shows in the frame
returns value=80 unit=%
